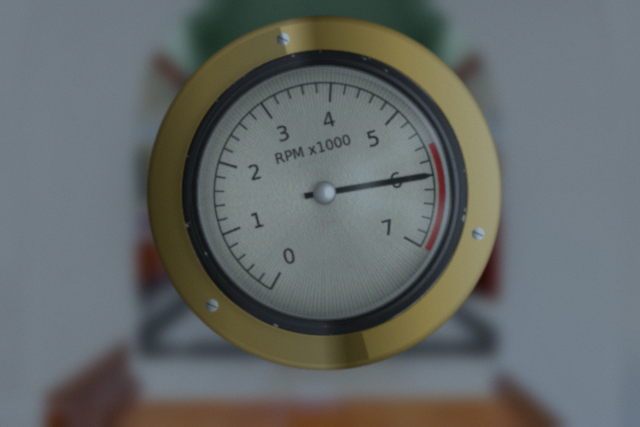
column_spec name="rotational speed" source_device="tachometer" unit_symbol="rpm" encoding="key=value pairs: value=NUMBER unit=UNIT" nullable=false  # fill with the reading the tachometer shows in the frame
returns value=6000 unit=rpm
